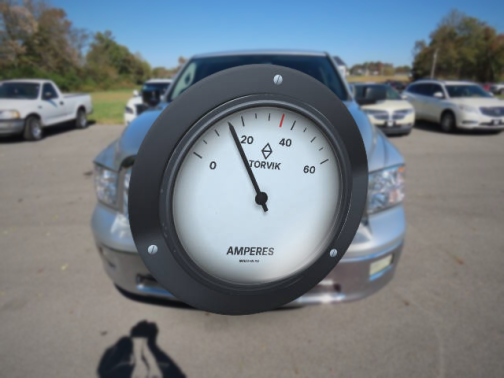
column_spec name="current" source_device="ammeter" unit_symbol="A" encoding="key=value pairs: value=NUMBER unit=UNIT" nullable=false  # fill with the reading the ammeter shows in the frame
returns value=15 unit=A
